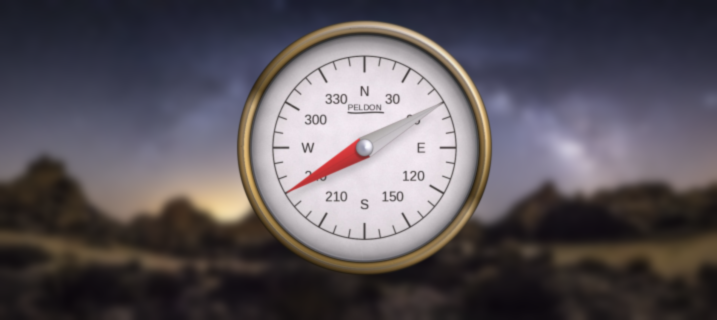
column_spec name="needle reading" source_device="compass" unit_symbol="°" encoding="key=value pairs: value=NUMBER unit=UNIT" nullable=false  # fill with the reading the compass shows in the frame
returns value=240 unit=°
